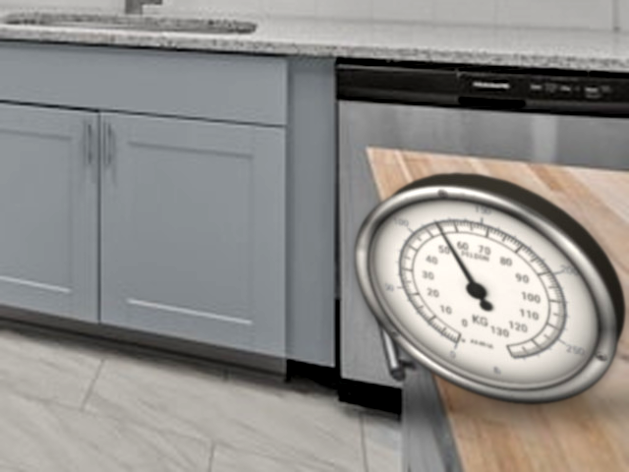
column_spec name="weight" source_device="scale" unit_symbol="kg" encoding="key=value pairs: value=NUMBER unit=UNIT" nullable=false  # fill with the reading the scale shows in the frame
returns value=55 unit=kg
